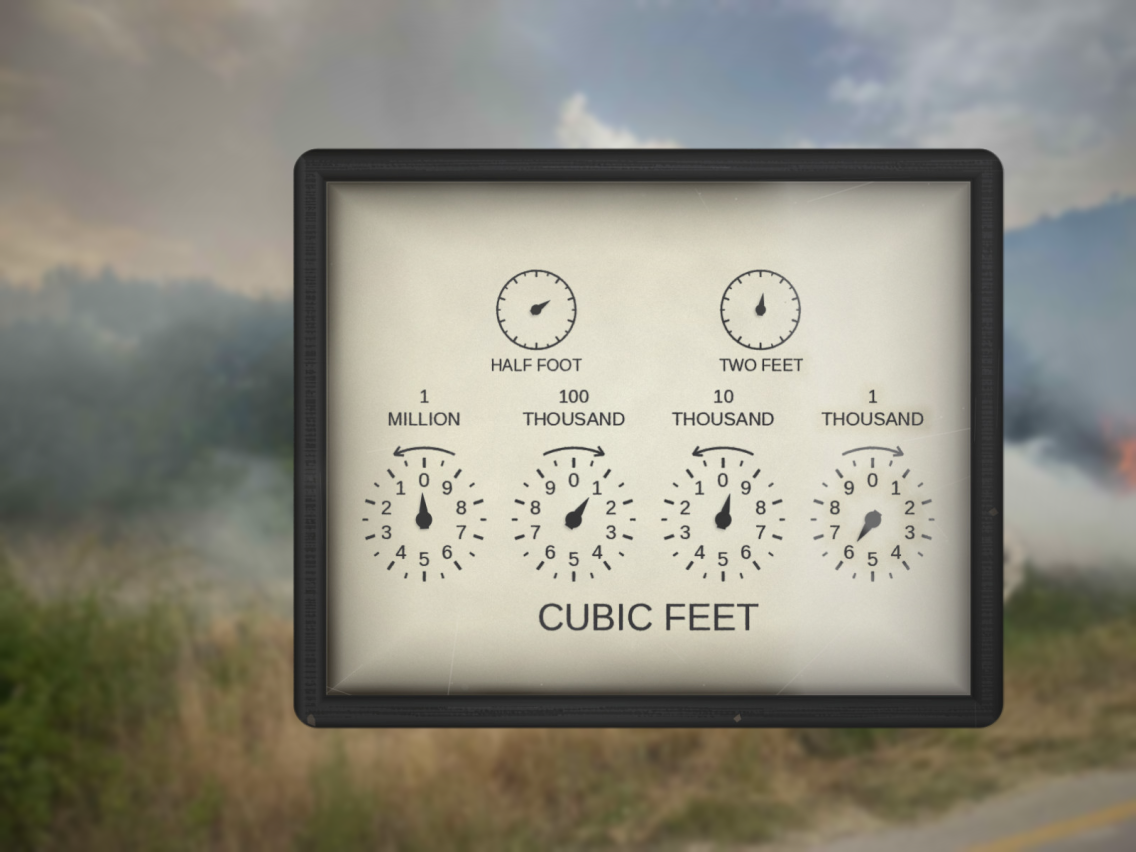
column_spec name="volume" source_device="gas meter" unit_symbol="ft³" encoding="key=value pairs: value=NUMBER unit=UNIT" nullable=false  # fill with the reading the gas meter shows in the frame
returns value=9600 unit=ft³
